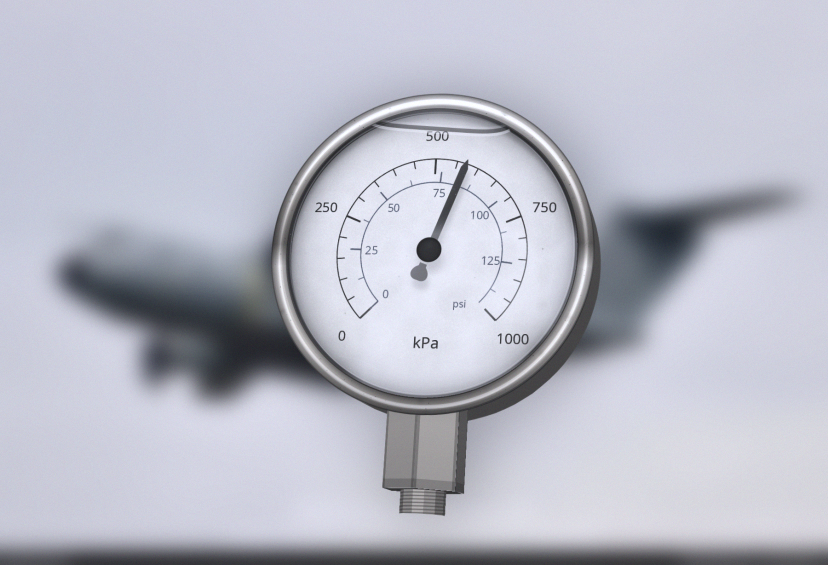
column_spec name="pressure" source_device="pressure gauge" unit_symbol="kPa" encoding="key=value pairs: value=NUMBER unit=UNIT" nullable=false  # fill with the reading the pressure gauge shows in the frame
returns value=575 unit=kPa
